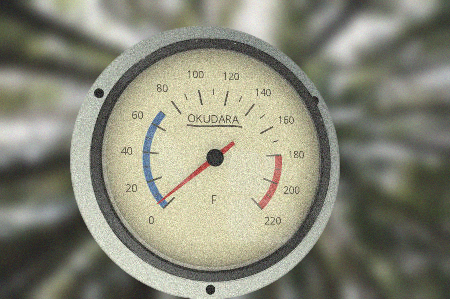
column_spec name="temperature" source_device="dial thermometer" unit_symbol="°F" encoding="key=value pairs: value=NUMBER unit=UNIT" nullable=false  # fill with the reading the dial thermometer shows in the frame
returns value=5 unit=°F
